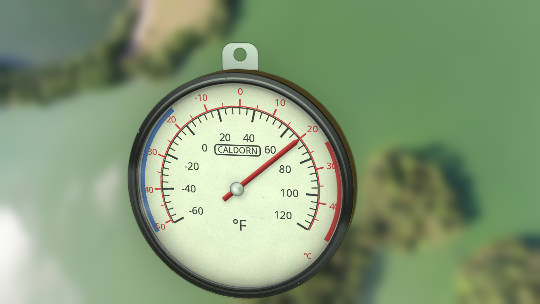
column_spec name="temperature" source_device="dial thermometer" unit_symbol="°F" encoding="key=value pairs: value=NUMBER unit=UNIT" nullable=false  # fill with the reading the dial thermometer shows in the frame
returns value=68 unit=°F
